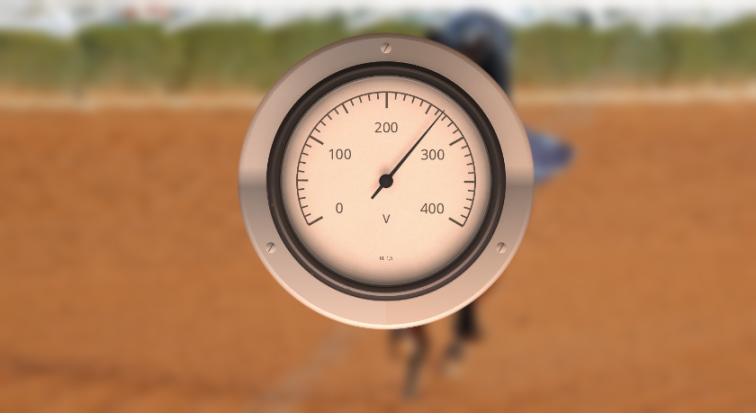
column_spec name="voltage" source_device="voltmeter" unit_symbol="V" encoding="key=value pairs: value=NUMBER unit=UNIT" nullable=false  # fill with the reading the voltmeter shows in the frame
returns value=265 unit=V
